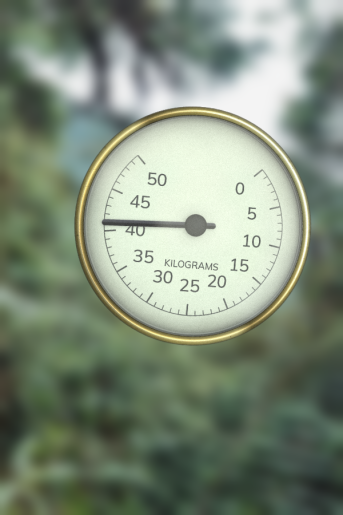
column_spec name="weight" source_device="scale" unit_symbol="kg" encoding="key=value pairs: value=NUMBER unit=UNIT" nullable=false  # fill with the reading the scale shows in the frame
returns value=41 unit=kg
